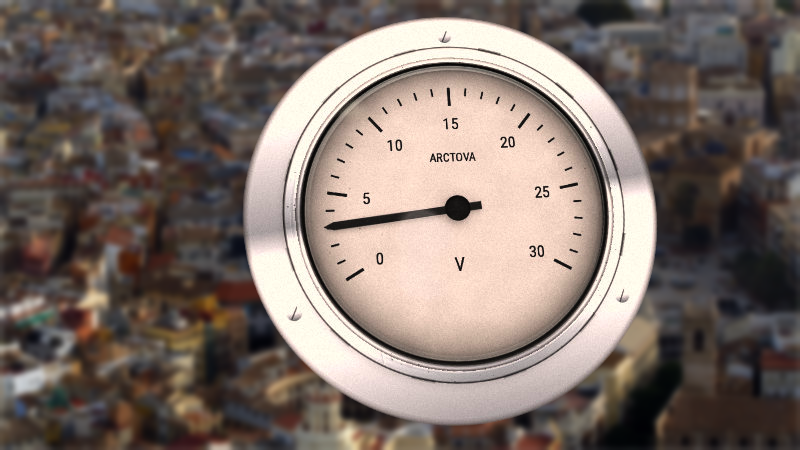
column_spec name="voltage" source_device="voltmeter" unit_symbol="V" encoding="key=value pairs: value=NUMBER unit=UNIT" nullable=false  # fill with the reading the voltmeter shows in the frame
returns value=3 unit=V
